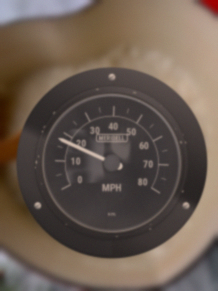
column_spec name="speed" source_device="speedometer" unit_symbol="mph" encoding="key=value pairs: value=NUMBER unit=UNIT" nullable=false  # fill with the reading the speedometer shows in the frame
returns value=17.5 unit=mph
